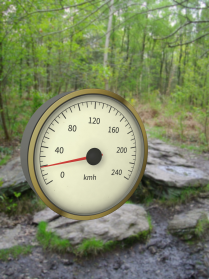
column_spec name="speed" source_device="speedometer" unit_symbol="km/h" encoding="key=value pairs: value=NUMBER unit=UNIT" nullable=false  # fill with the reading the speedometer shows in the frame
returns value=20 unit=km/h
